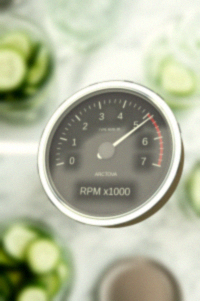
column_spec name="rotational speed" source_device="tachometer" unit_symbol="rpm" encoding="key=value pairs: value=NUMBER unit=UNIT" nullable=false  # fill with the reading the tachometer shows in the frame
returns value=5200 unit=rpm
